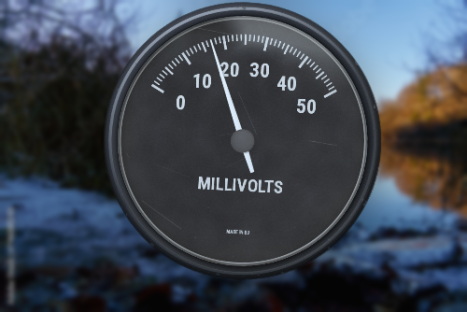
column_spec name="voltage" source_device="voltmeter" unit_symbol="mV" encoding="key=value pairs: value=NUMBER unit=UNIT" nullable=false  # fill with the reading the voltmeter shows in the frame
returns value=17 unit=mV
